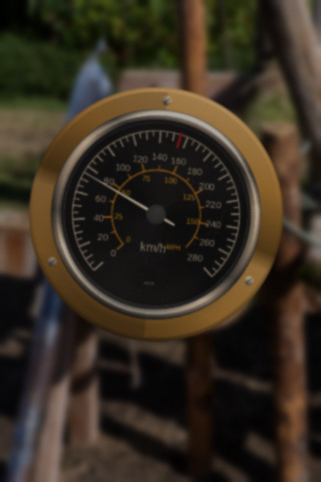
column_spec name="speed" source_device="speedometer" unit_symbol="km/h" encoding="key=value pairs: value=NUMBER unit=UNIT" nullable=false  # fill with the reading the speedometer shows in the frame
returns value=75 unit=km/h
